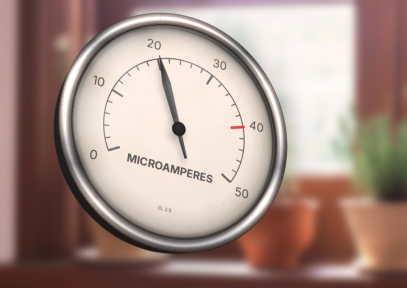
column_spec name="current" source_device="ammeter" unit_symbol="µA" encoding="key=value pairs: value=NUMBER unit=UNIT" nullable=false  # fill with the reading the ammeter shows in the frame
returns value=20 unit=µA
